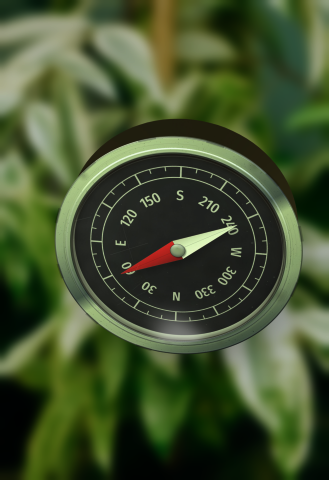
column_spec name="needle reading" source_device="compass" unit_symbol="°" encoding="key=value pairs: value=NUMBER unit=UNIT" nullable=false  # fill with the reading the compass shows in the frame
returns value=60 unit=°
